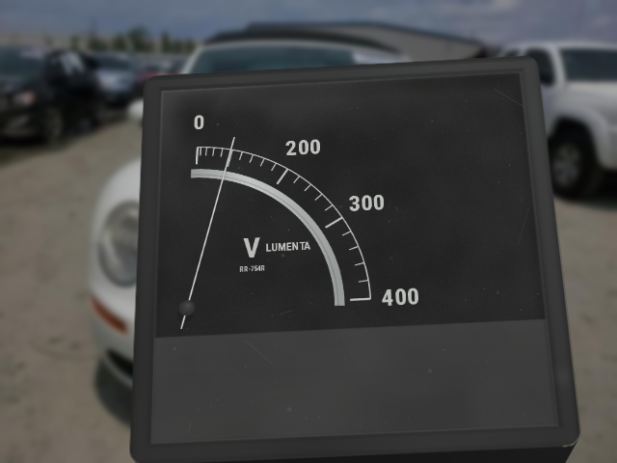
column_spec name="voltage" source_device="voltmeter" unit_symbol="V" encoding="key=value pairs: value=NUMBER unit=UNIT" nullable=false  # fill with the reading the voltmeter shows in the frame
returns value=100 unit=V
